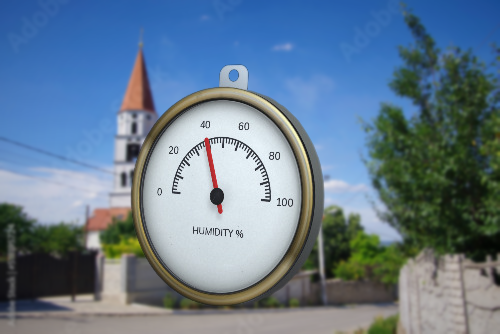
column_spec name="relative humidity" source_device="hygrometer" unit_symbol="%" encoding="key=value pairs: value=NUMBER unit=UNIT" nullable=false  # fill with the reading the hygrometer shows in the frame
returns value=40 unit=%
